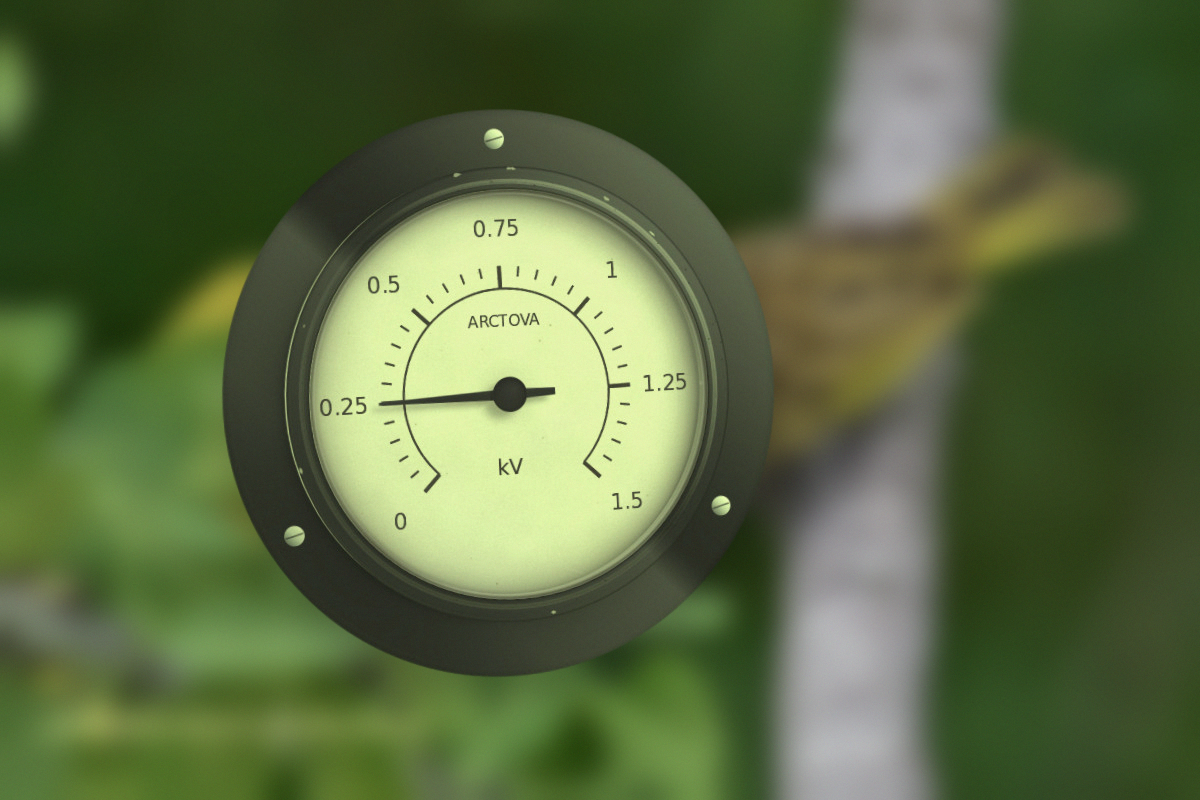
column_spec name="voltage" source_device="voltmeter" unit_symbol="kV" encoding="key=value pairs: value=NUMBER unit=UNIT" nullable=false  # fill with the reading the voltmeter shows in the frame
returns value=0.25 unit=kV
